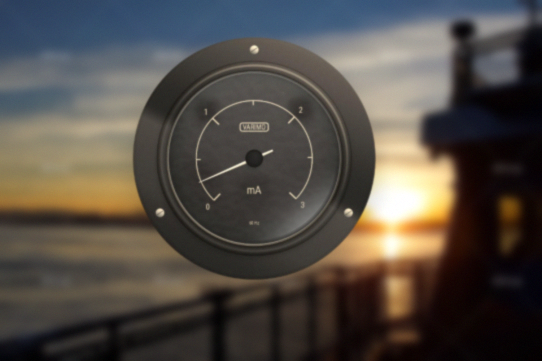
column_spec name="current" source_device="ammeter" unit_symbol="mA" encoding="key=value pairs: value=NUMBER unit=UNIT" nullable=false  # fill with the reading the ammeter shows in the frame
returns value=0.25 unit=mA
